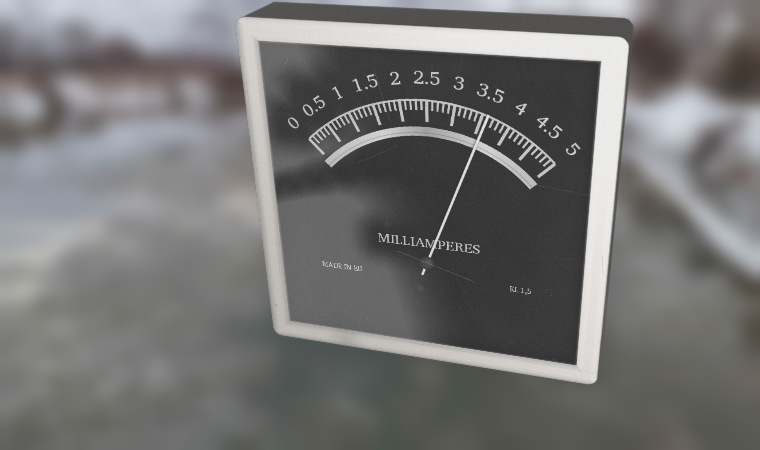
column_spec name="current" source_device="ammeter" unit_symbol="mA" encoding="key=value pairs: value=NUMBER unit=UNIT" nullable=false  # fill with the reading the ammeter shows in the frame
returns value=3.6 unit=mA
